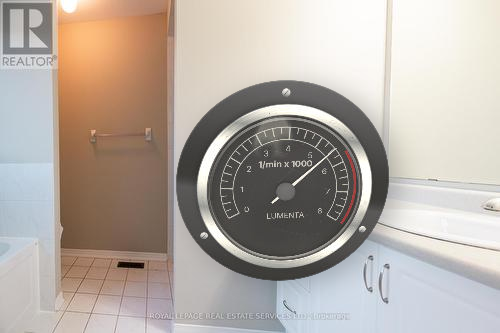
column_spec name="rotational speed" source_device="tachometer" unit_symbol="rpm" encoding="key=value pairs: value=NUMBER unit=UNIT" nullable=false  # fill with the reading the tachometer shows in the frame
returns value=5500 unit=rpm
